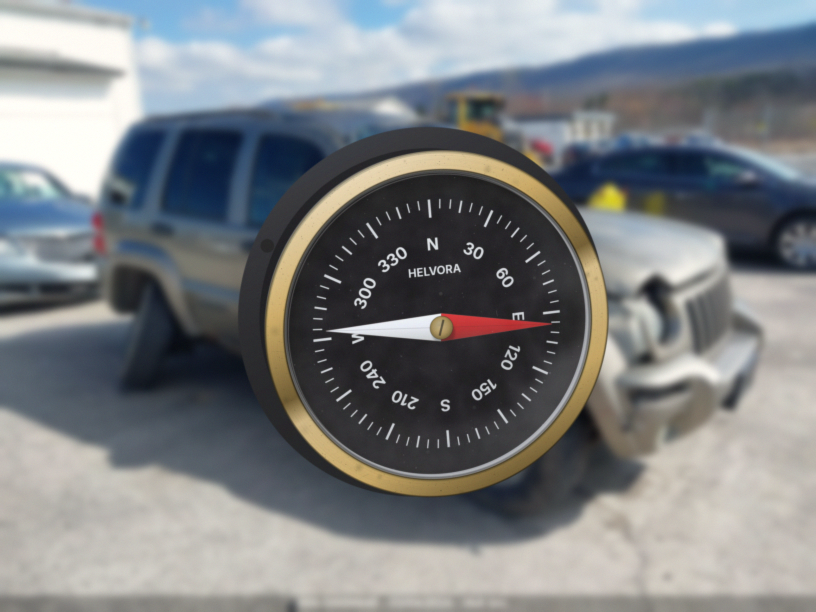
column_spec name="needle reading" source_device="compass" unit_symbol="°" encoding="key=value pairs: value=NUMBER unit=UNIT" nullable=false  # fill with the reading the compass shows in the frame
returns value=95 unit=°
